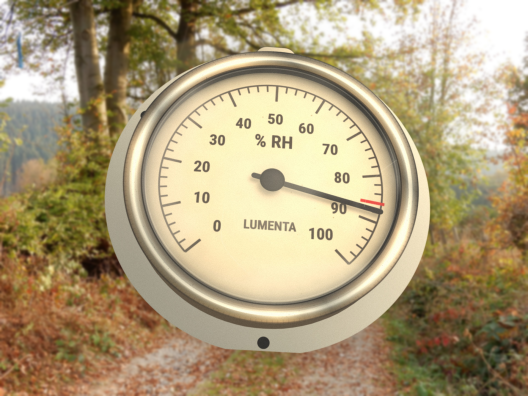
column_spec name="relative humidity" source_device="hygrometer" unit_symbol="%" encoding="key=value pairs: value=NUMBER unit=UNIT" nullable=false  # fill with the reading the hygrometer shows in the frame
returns value=88 unit=%
